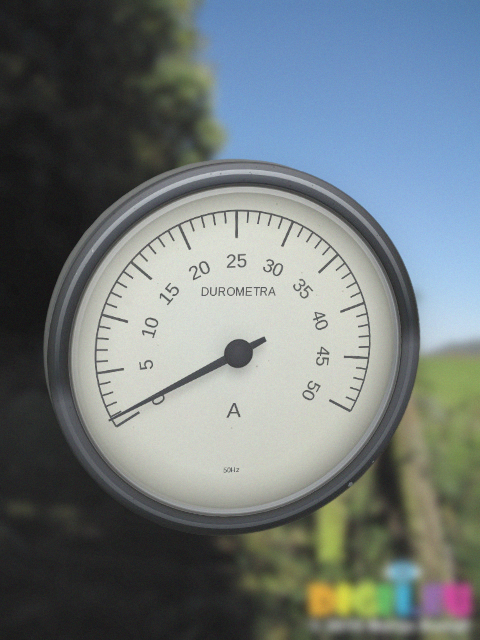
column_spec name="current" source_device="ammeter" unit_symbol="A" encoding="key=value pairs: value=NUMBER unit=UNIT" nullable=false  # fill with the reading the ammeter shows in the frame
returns value=1 unit=A
